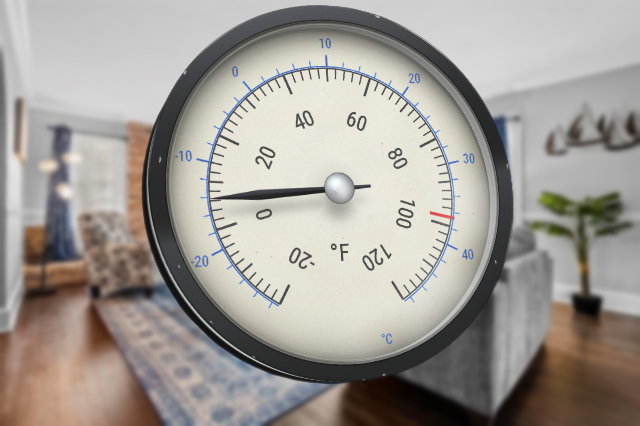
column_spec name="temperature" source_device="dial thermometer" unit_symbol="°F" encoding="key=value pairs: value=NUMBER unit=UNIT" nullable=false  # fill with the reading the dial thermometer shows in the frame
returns value=6 unit=°F
